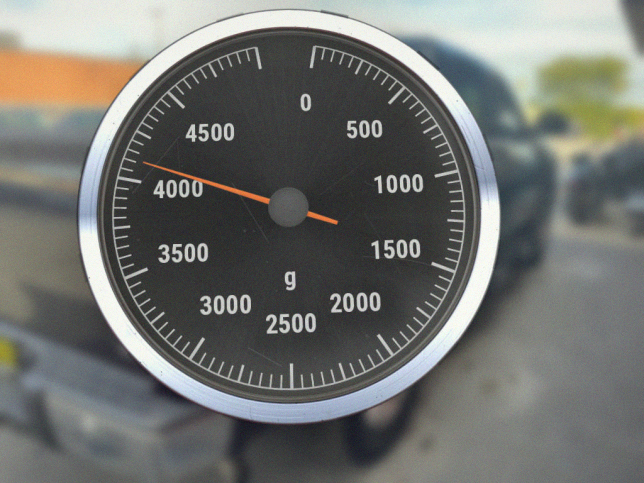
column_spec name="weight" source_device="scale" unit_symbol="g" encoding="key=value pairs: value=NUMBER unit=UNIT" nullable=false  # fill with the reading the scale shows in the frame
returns value=4100 unit=g
